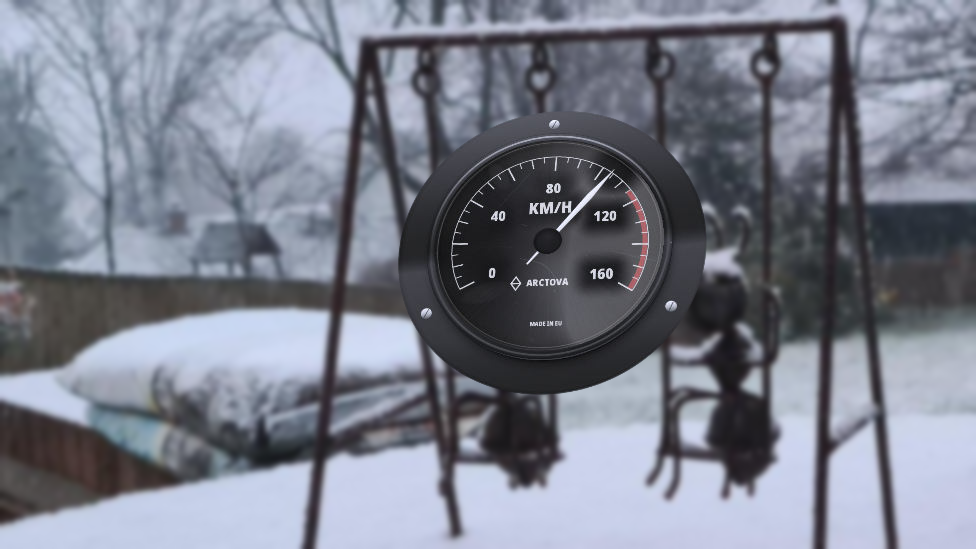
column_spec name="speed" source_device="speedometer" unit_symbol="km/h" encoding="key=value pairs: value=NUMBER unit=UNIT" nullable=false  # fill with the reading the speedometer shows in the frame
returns value=105 unit=km/h
